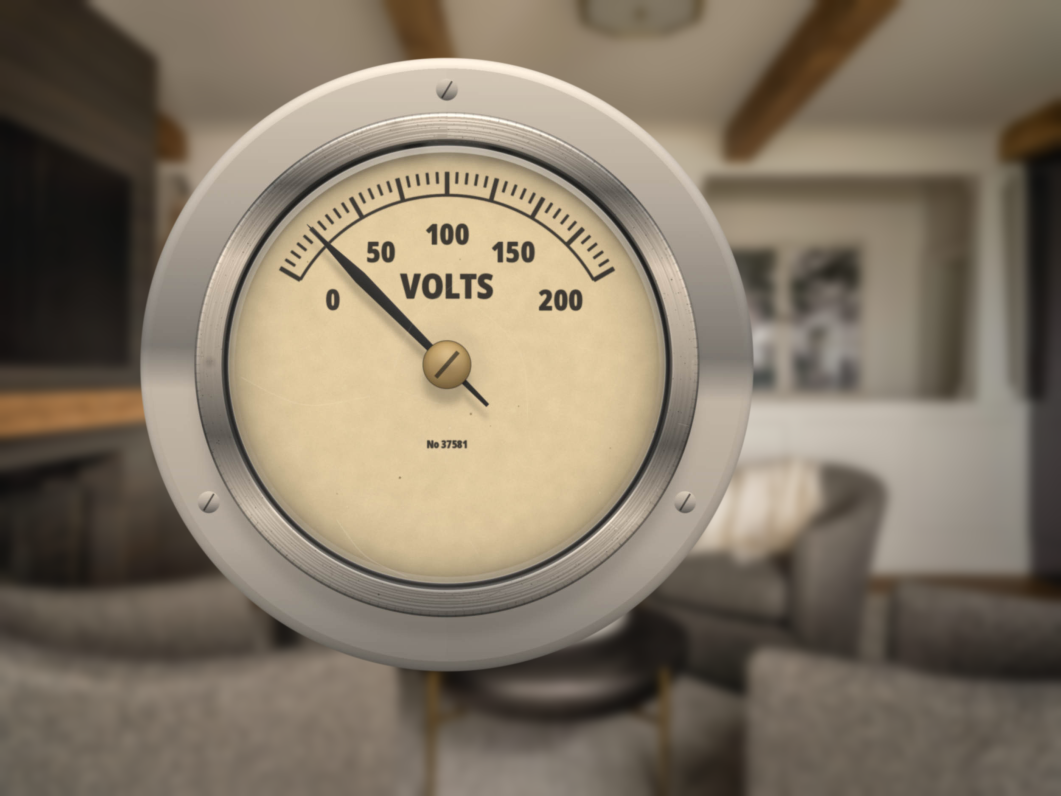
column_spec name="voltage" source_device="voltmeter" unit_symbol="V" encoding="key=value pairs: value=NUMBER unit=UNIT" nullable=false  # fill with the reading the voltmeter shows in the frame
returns value=25 unit=V
